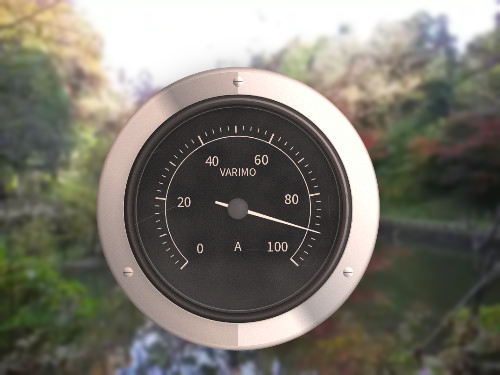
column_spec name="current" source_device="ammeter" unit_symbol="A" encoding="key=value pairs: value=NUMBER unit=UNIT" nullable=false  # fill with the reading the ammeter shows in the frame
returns value=90 unit=A
